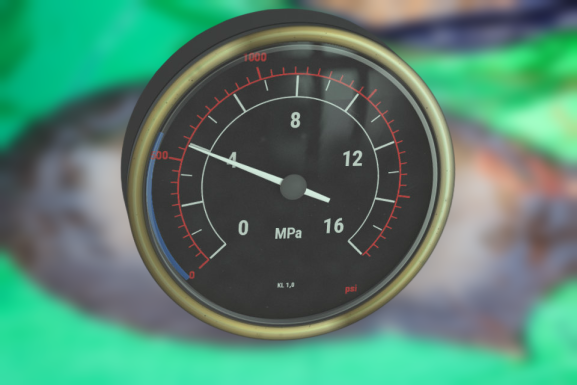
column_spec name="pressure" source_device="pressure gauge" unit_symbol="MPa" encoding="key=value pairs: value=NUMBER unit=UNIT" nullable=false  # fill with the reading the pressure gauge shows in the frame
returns value=4 unit=MPa
